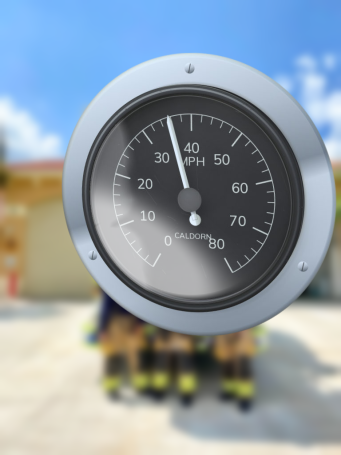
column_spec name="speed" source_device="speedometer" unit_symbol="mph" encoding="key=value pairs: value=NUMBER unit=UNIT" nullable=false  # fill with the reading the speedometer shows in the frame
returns value=36 unit=mph
